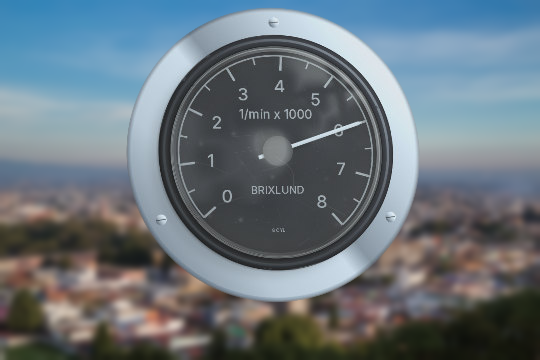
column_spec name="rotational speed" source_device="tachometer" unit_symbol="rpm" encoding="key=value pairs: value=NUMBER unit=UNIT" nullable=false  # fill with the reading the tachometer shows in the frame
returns value=6000 unit=rpm
